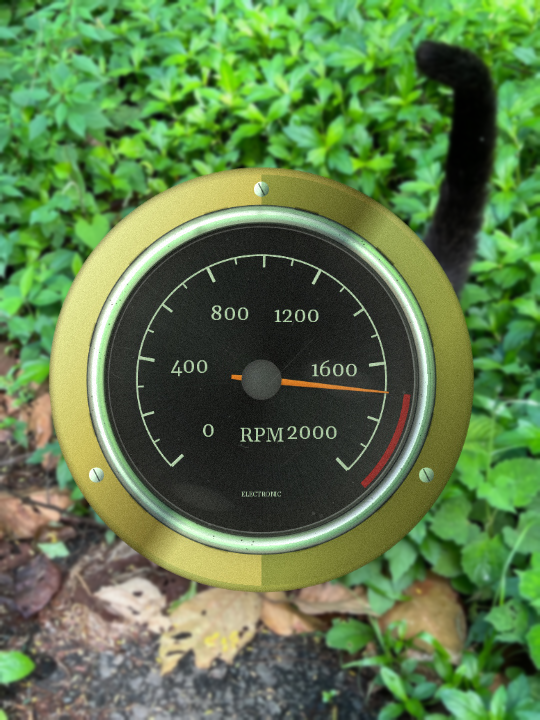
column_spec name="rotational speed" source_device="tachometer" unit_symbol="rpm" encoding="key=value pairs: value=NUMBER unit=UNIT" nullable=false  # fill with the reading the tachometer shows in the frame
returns value=1700 unit=rpm
